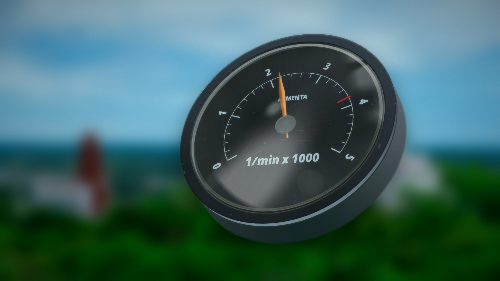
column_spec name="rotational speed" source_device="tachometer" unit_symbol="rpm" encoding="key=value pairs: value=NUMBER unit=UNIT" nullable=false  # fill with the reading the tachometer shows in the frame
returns value=2200 unit=rpm
